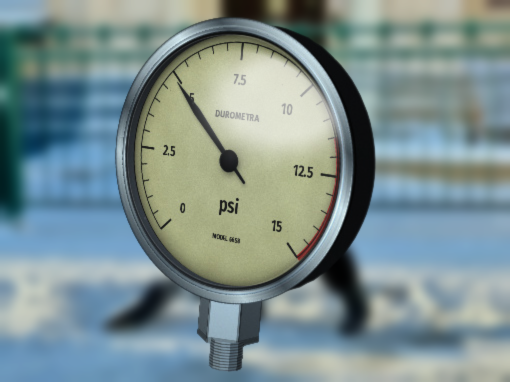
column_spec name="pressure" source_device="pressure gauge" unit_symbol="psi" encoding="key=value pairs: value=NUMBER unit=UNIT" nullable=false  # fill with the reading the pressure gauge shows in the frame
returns value=5 unit=psi
